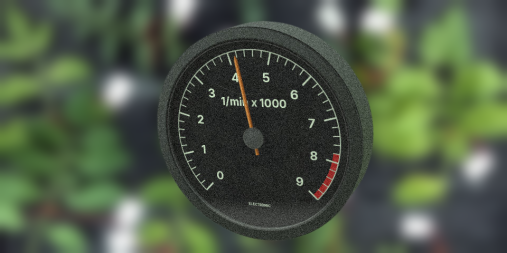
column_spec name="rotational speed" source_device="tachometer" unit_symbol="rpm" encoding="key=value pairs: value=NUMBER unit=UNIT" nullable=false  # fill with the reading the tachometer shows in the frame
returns value=4200 unit=rpm
